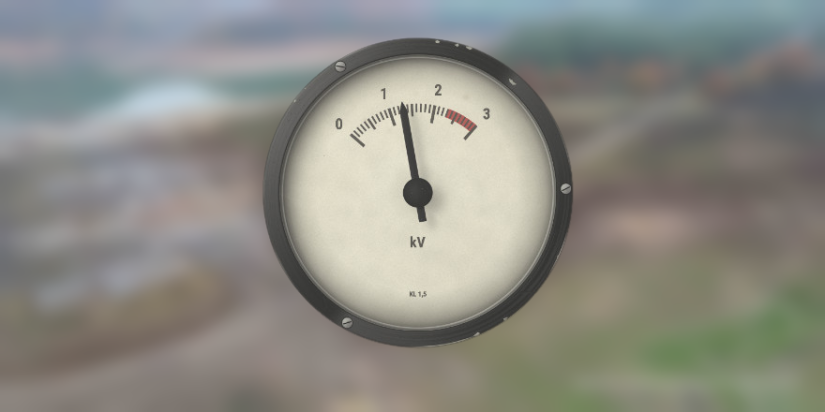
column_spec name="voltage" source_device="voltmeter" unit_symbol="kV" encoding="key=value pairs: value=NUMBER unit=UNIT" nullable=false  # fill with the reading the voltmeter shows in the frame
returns value=1.3 unit=kV
